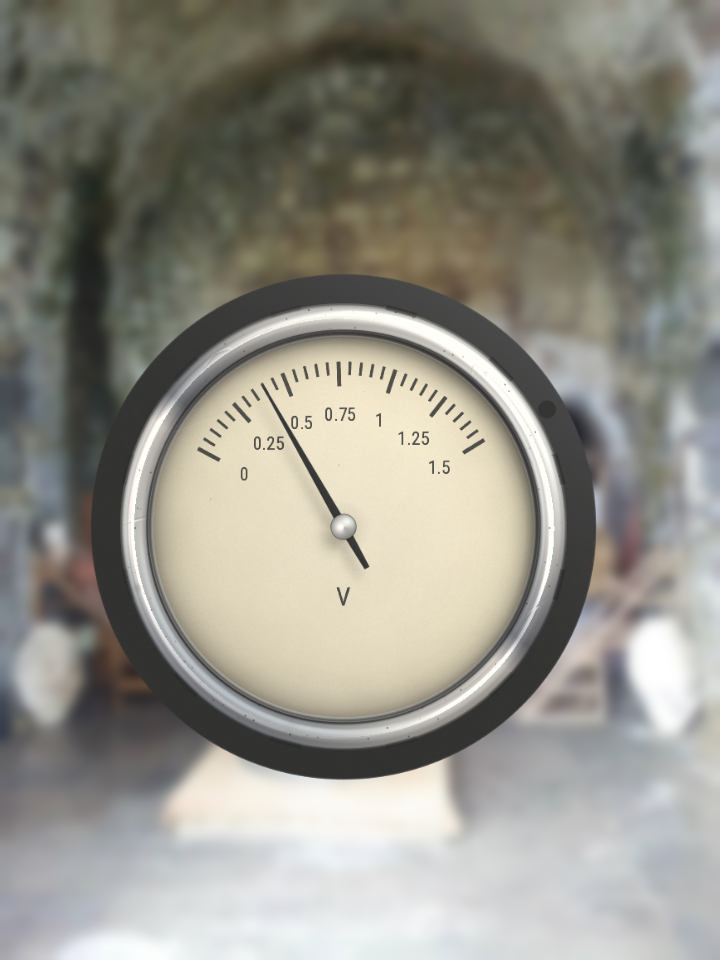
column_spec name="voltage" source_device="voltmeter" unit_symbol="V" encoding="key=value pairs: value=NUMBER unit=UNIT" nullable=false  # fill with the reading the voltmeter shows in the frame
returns value=0.4 unit=V
